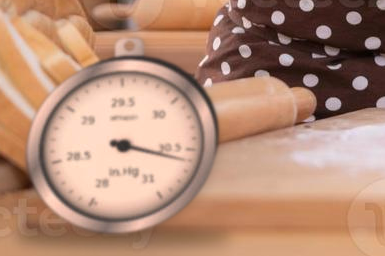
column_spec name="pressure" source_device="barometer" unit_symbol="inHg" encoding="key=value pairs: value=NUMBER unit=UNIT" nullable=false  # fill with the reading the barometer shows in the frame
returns value=30.6 unit=inHg
